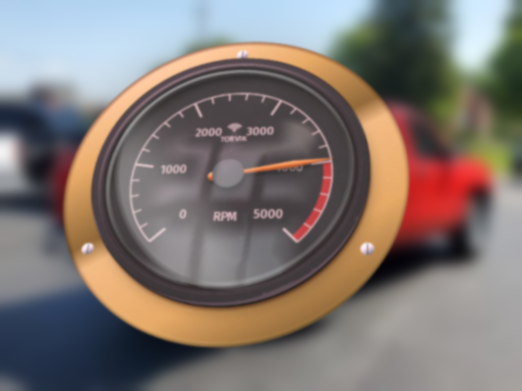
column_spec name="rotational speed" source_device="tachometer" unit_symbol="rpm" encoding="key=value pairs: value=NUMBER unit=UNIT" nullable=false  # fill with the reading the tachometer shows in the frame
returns value=4000 unit=rpm
